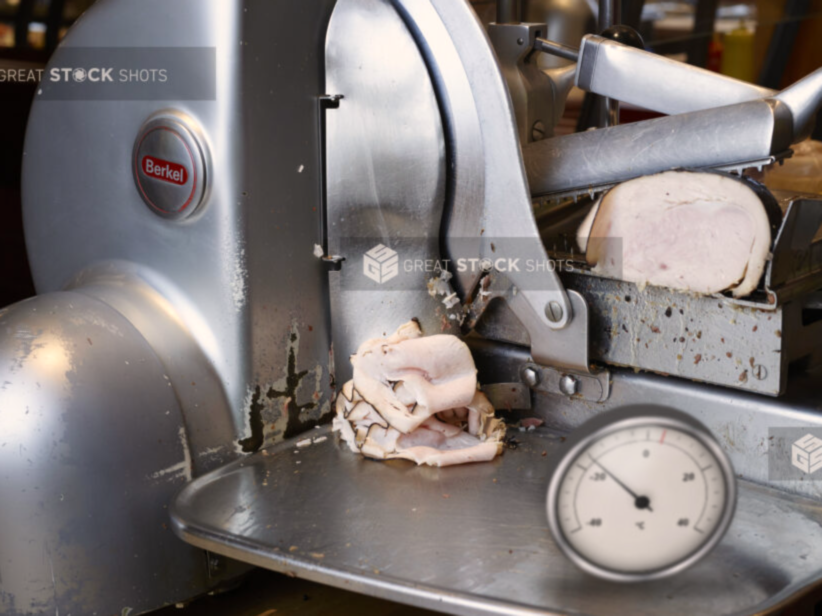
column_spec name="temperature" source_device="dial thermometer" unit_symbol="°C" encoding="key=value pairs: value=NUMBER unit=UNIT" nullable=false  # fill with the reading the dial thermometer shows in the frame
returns value=-16 unit=°C
